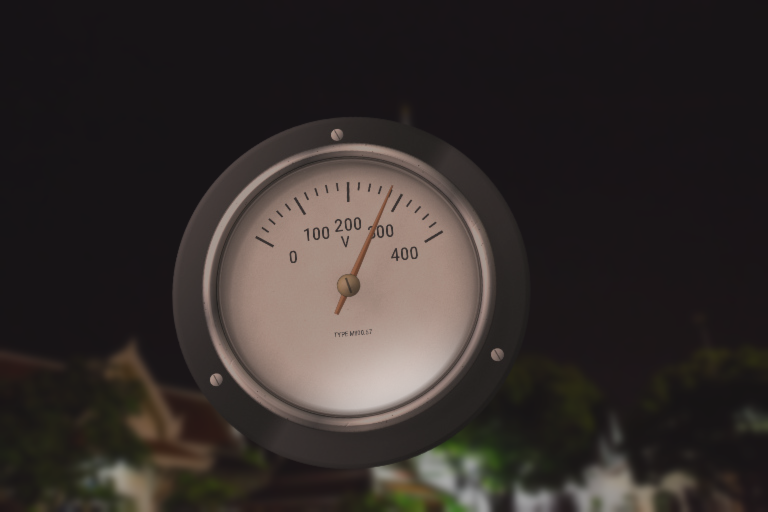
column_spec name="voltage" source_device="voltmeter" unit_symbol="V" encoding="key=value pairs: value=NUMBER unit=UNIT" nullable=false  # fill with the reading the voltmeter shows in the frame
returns value=280 unit=V
